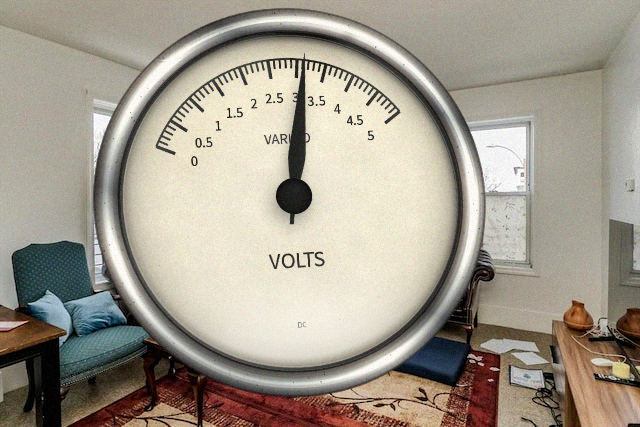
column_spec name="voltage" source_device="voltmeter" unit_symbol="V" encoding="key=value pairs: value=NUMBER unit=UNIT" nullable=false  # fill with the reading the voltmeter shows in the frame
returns value=3.1 unit=V
